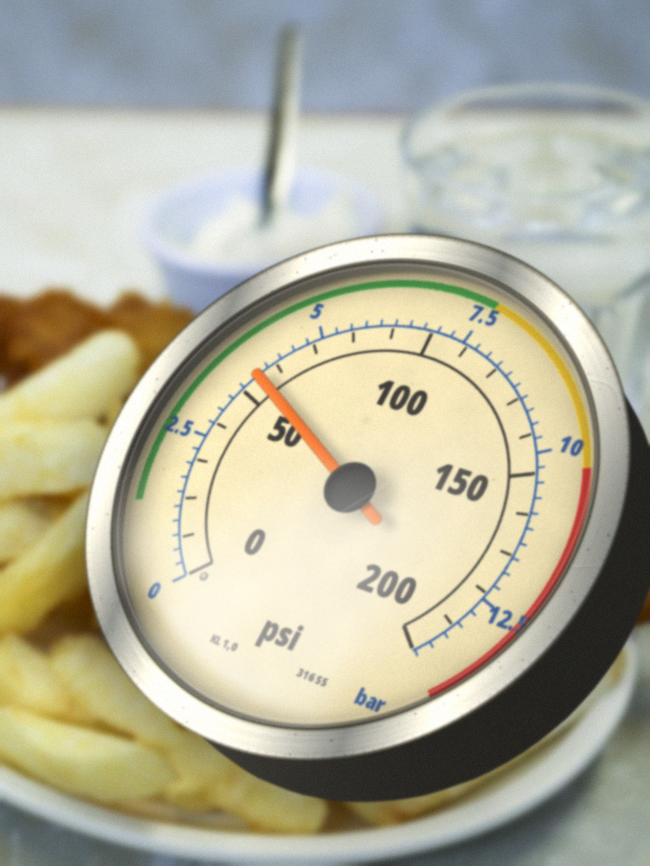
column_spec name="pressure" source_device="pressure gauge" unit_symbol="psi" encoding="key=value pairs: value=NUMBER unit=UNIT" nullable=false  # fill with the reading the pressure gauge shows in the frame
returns value=55 unit=psi
